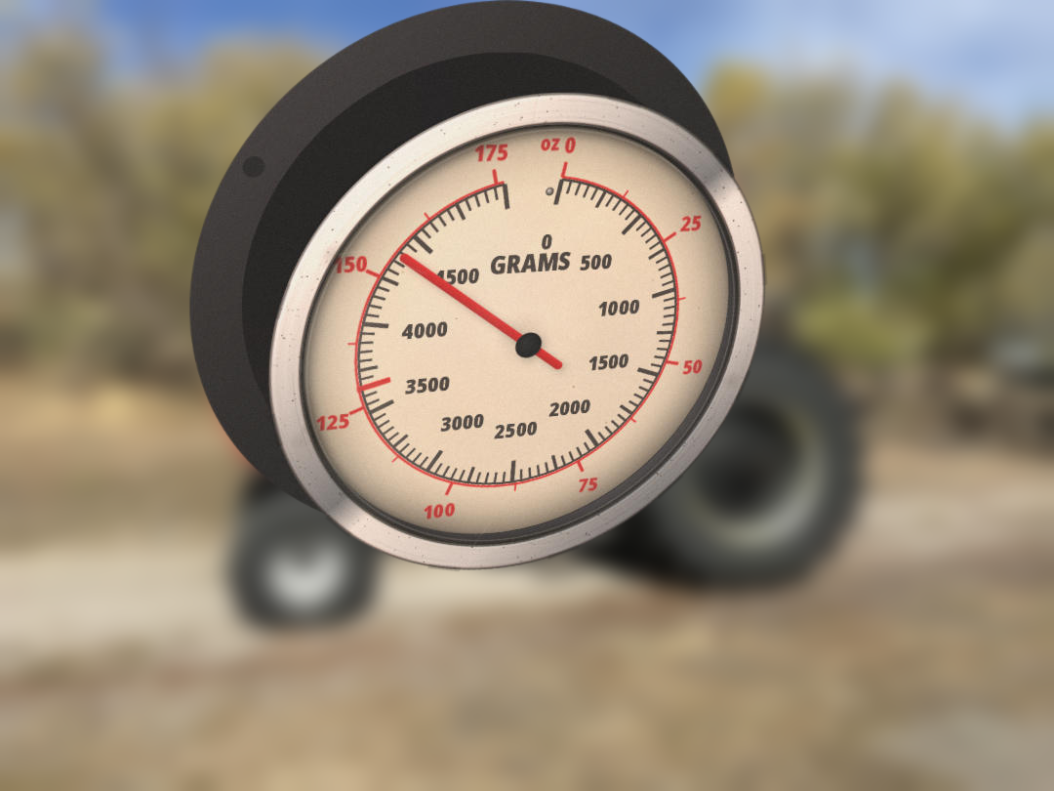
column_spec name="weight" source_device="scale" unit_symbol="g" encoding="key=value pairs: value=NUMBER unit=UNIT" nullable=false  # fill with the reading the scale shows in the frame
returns value=4400 unit=g
